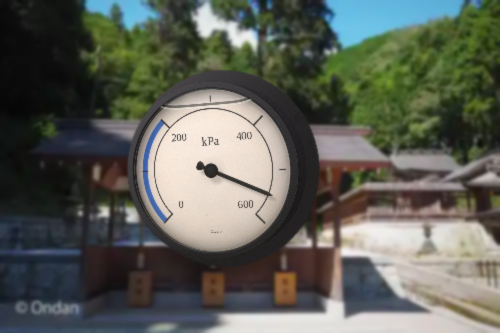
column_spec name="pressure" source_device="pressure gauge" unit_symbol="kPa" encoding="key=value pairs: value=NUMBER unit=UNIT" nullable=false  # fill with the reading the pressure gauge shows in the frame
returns value=550 unit=kPa
